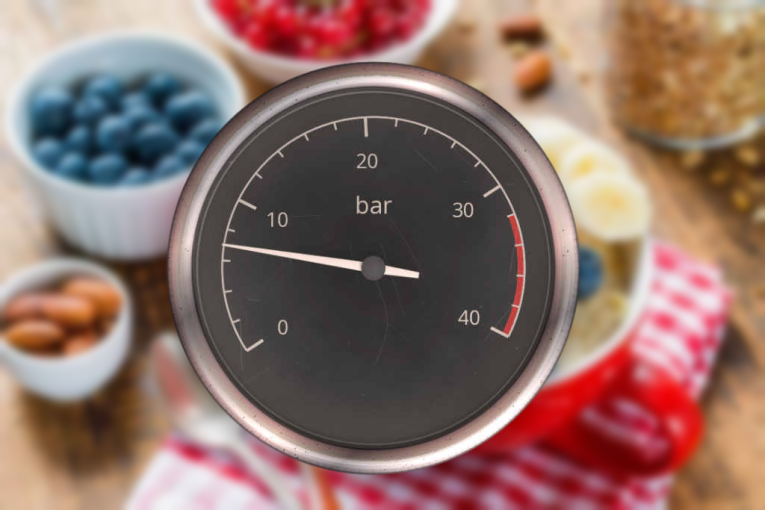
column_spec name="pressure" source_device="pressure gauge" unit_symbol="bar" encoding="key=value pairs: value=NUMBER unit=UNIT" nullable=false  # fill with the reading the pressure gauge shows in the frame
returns value=7 unit=bar
